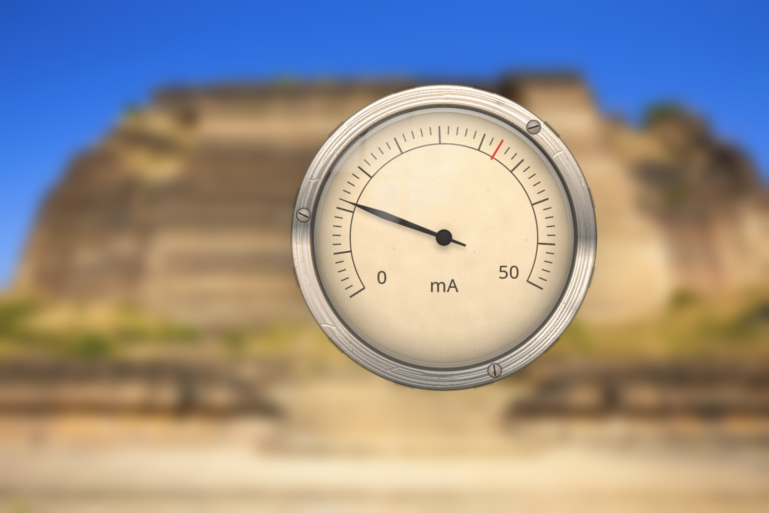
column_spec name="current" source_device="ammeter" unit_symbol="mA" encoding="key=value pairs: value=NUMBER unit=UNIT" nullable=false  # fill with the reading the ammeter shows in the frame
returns value=11 unit=mA
